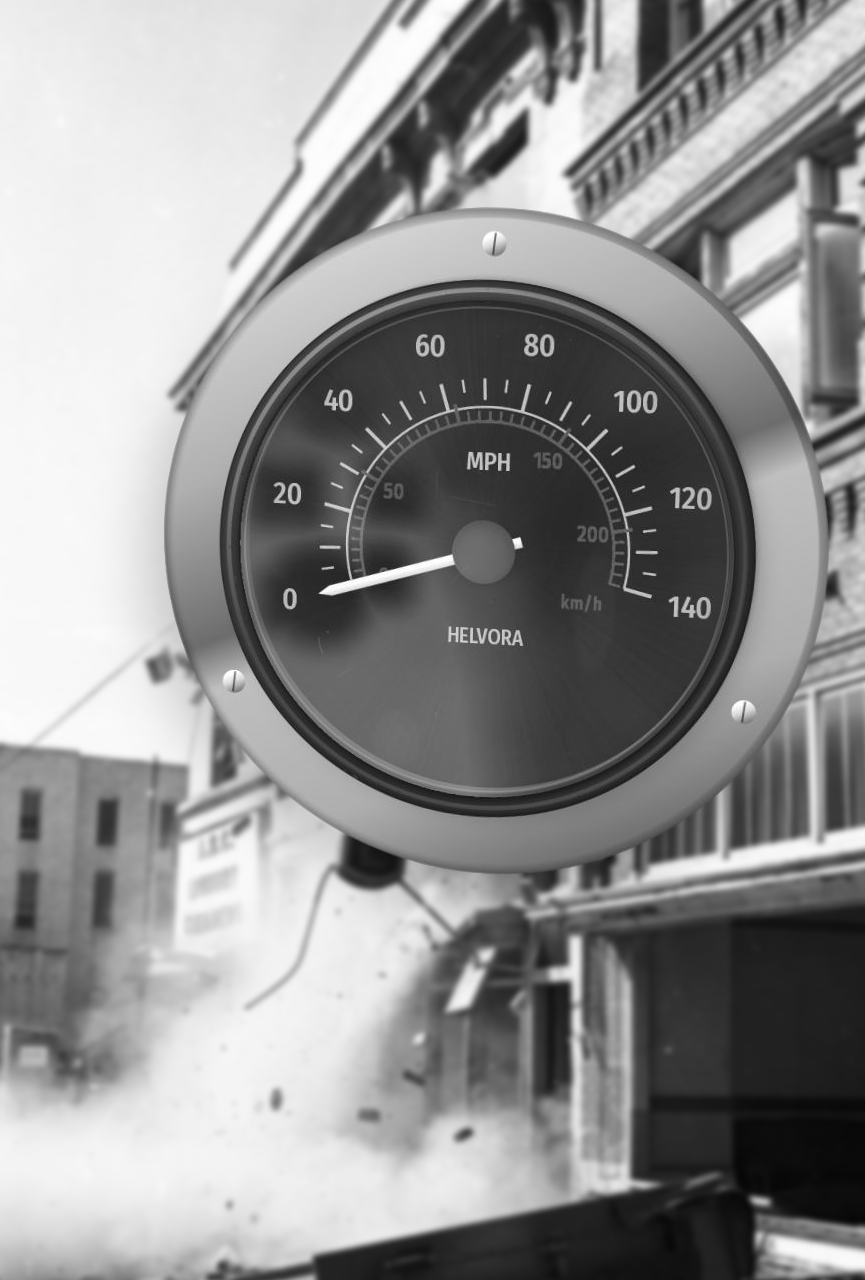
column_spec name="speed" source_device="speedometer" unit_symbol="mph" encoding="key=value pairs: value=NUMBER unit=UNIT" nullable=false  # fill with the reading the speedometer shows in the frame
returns value=0 unit=mph
